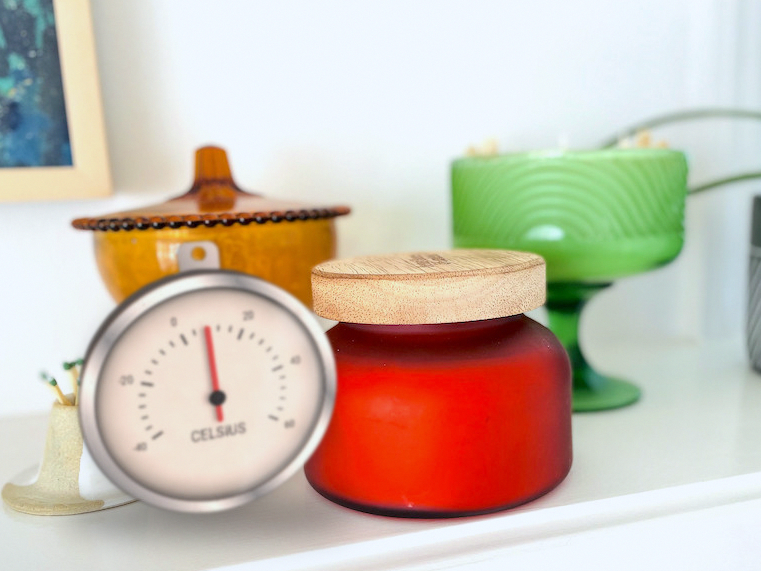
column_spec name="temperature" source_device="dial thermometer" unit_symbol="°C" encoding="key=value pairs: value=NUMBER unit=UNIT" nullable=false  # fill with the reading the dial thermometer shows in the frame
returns value=8 unit=°C
